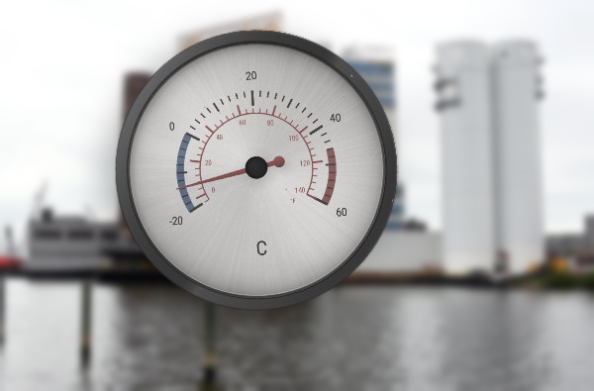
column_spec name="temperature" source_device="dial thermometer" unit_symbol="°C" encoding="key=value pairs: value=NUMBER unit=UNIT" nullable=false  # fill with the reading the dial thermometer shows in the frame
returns value=-14 unit=°C
